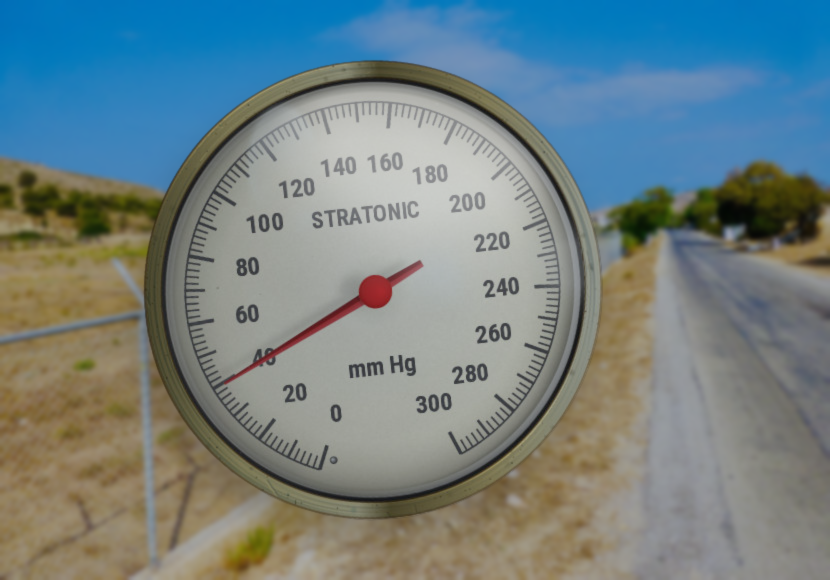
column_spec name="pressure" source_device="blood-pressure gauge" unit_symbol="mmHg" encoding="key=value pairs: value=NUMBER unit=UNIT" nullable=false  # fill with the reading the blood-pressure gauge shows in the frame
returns value=40 unit=mmHg
